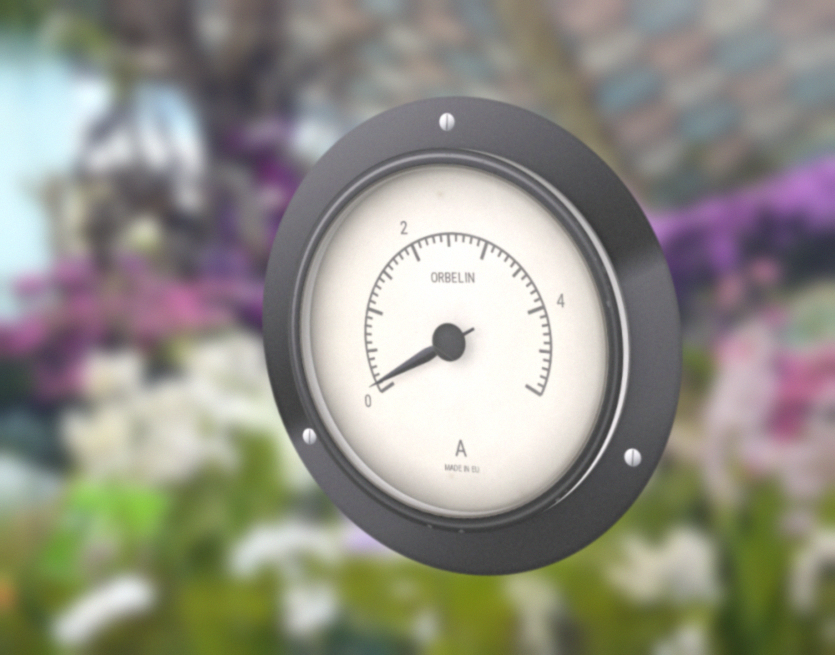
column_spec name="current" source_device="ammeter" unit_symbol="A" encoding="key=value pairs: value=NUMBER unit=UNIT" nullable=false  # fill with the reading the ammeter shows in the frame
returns value=0.1 unit=A
